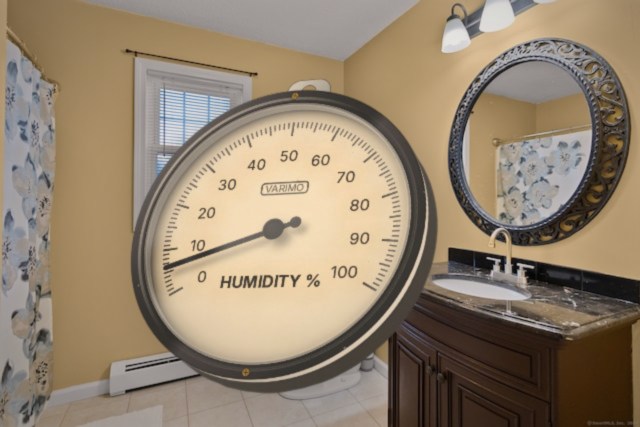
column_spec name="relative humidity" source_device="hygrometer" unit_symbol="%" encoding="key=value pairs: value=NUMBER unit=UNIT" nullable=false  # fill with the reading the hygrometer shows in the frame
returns value=5 unit=%
